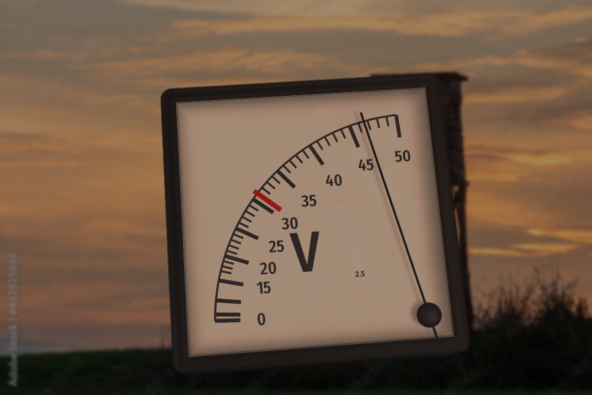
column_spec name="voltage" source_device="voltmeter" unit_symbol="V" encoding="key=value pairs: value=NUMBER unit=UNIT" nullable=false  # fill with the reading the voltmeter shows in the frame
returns value=46.5 unit=V
